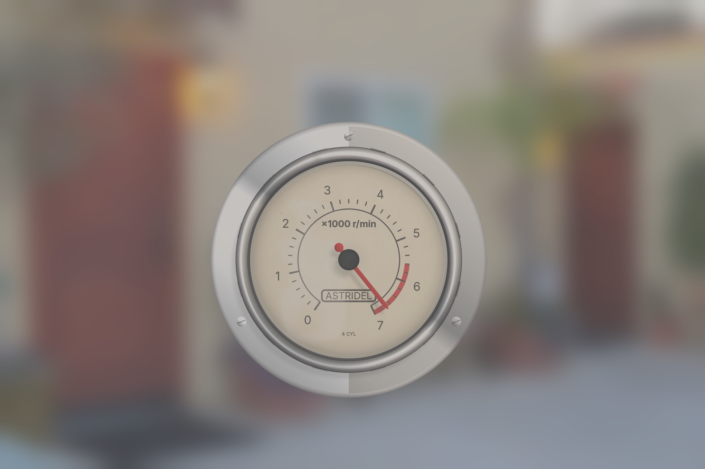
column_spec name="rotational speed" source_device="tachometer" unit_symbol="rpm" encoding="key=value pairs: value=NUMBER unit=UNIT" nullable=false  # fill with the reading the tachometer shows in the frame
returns value=6700 unit=rpm
